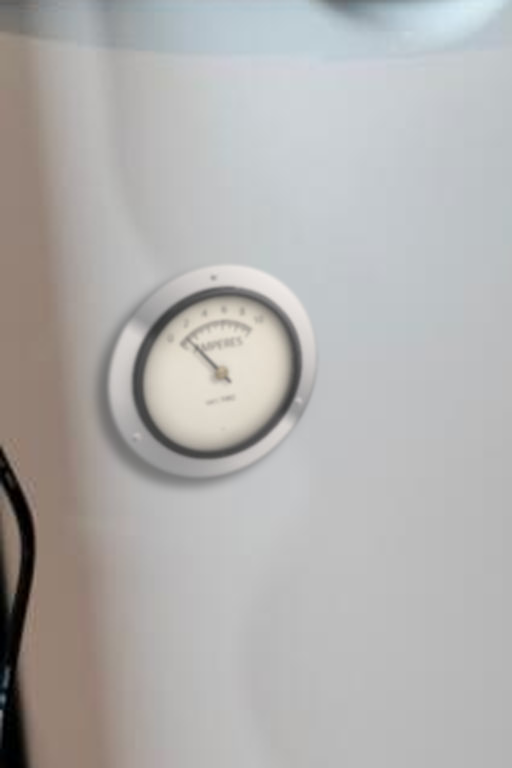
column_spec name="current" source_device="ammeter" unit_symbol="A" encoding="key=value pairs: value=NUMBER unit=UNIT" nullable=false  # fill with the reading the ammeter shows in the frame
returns value=1 unit=A
